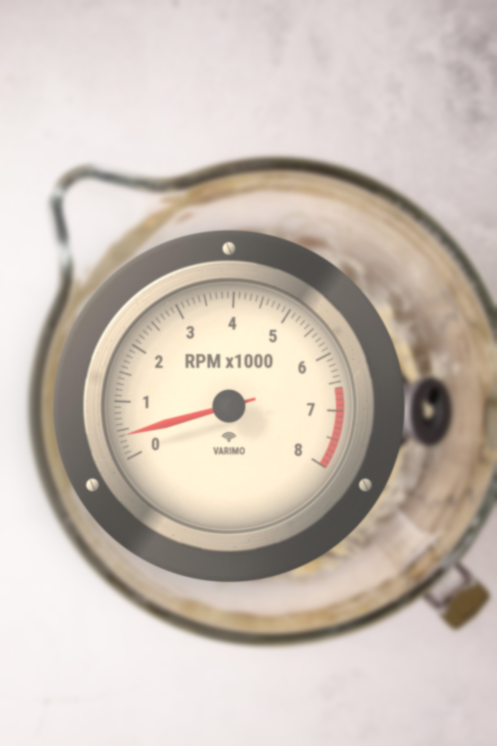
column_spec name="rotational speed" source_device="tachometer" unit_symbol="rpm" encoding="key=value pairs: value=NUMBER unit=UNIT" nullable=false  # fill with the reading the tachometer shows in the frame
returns value=400 unit=rpm
